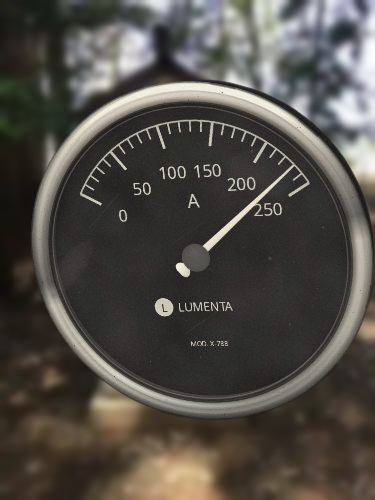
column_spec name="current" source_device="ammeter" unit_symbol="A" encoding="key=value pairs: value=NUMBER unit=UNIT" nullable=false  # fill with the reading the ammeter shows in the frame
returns value=230 unit=A
